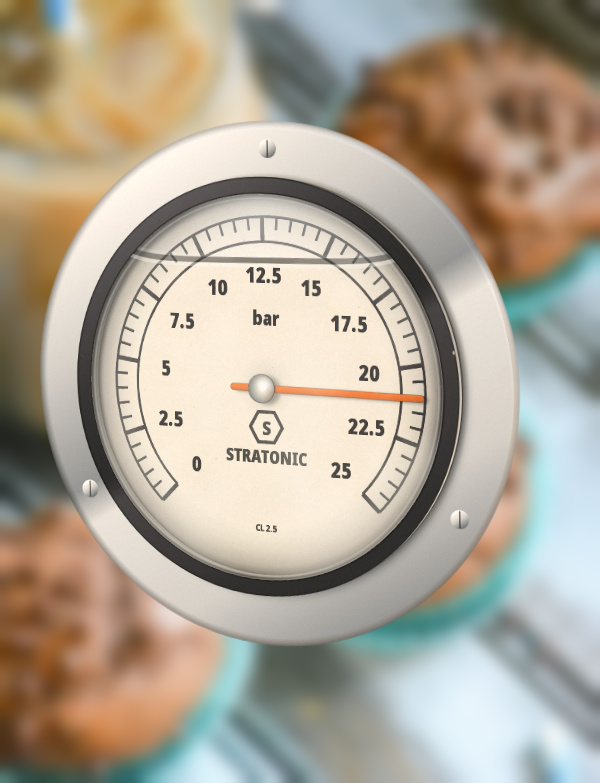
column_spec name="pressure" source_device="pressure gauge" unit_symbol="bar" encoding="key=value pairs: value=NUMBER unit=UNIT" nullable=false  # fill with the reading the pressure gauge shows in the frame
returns value=21 unit=bar
